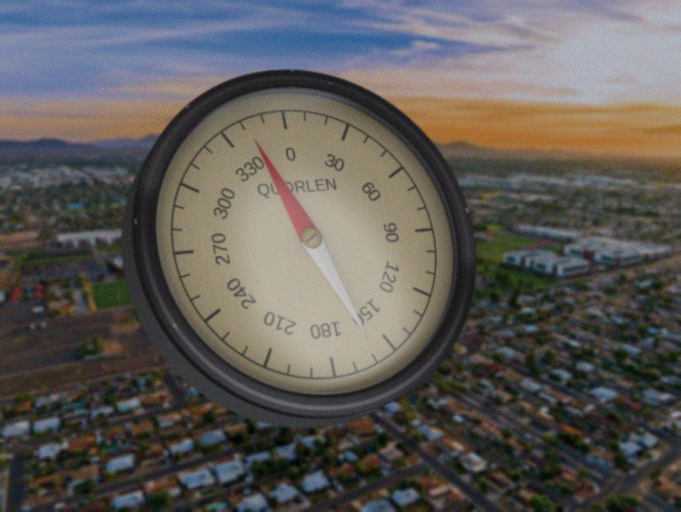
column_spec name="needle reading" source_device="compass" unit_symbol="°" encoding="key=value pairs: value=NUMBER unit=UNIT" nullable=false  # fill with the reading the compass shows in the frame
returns value=340 unit=°
